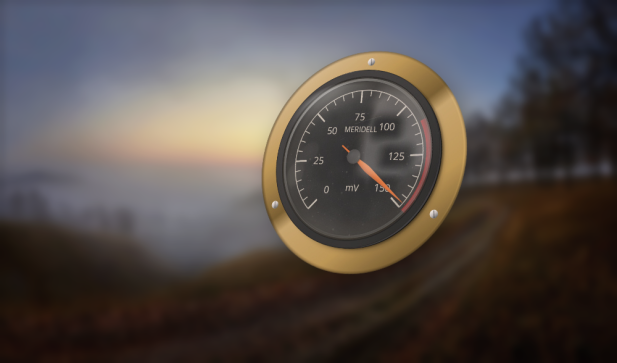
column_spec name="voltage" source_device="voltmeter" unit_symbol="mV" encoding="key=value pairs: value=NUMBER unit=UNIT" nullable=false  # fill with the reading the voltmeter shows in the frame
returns value=147.5 unit=mV
